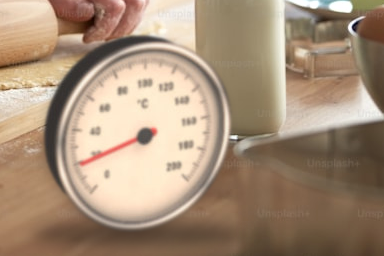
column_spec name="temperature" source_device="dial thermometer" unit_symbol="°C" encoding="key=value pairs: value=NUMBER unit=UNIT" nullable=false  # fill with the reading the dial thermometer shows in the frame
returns value=20 unit=°C
